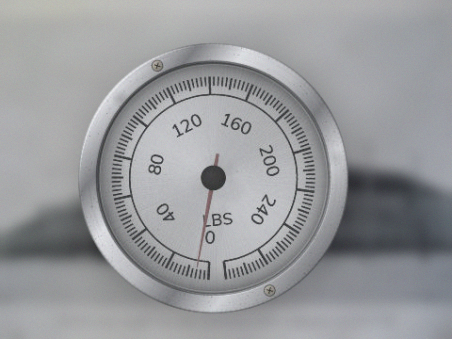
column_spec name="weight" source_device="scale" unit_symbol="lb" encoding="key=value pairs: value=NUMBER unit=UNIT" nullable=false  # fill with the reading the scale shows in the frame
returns value=6 unit=lb
